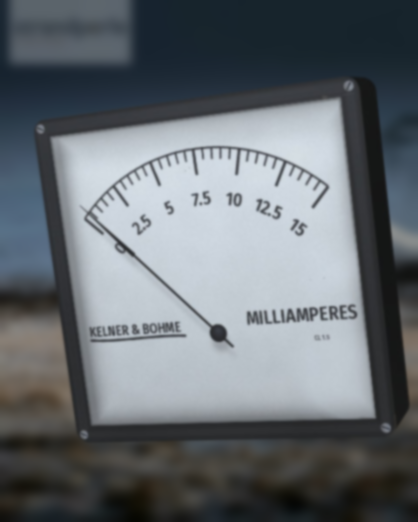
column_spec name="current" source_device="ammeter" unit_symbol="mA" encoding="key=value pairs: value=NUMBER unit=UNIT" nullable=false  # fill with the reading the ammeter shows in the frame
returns value=0.5 unit=mA
